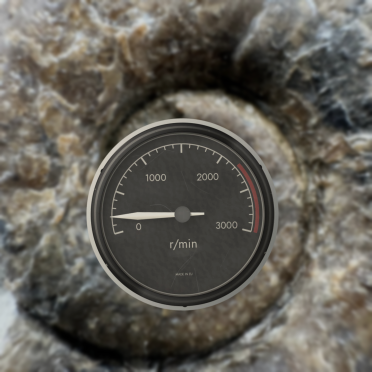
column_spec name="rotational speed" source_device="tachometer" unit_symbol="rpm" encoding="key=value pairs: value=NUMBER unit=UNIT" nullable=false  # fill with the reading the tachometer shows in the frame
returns value=200 unit=rpm
